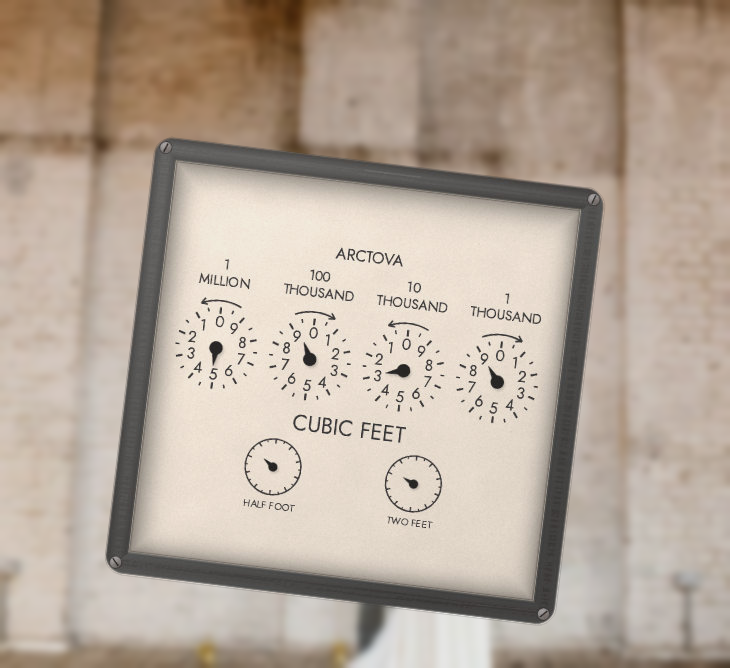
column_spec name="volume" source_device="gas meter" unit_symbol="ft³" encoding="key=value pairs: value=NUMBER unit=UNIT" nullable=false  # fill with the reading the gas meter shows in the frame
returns value=492900 unit=ft³
